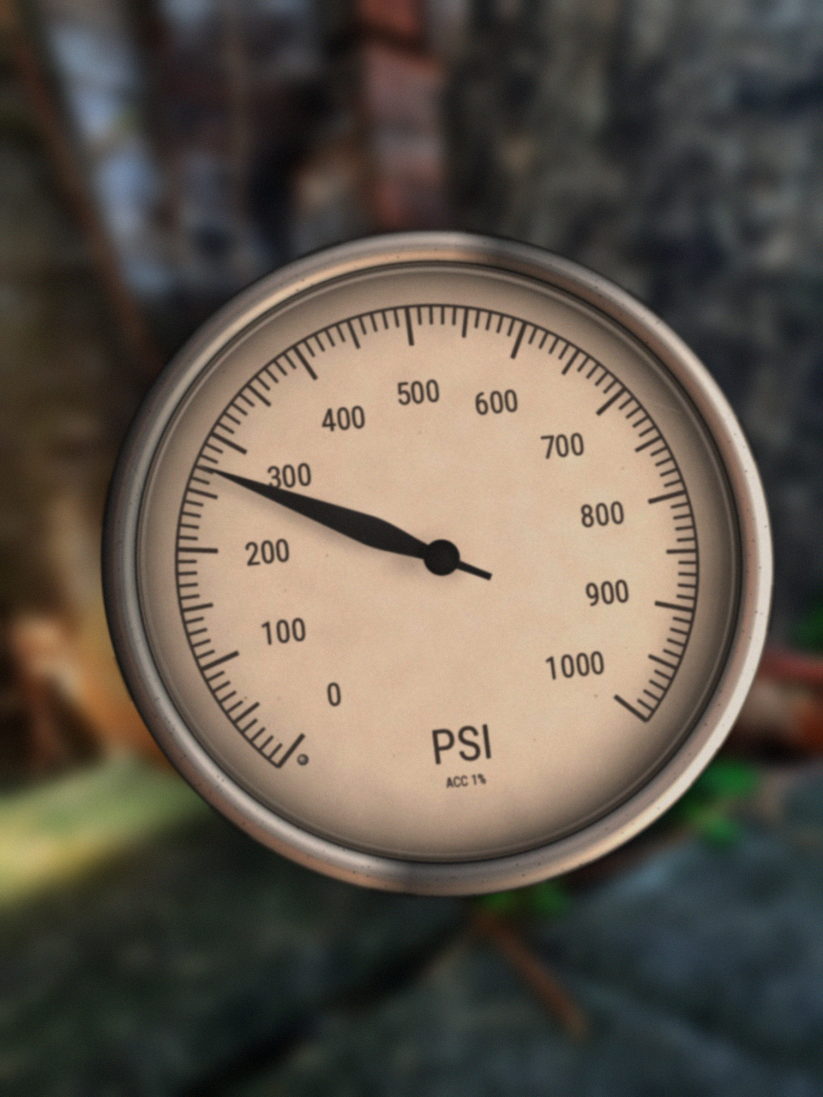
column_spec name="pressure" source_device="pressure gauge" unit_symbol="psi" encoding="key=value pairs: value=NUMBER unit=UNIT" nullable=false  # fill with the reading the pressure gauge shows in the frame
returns value=270 unit=psi
